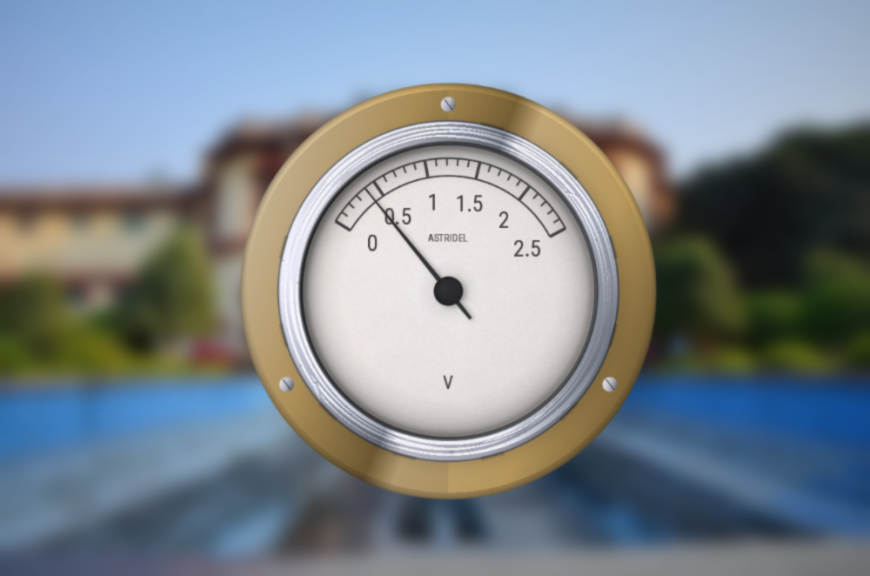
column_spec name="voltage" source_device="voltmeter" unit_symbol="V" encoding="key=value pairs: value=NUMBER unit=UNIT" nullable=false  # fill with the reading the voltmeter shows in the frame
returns value=0.4 unit=V
